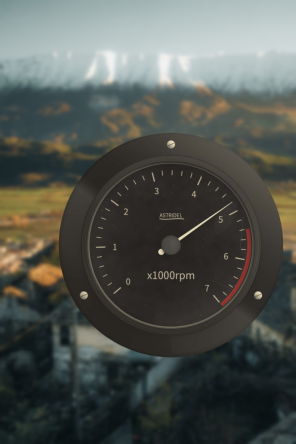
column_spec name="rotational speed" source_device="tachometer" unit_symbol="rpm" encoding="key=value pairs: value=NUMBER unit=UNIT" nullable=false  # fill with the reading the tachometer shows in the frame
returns value=4800 unit=rpm
